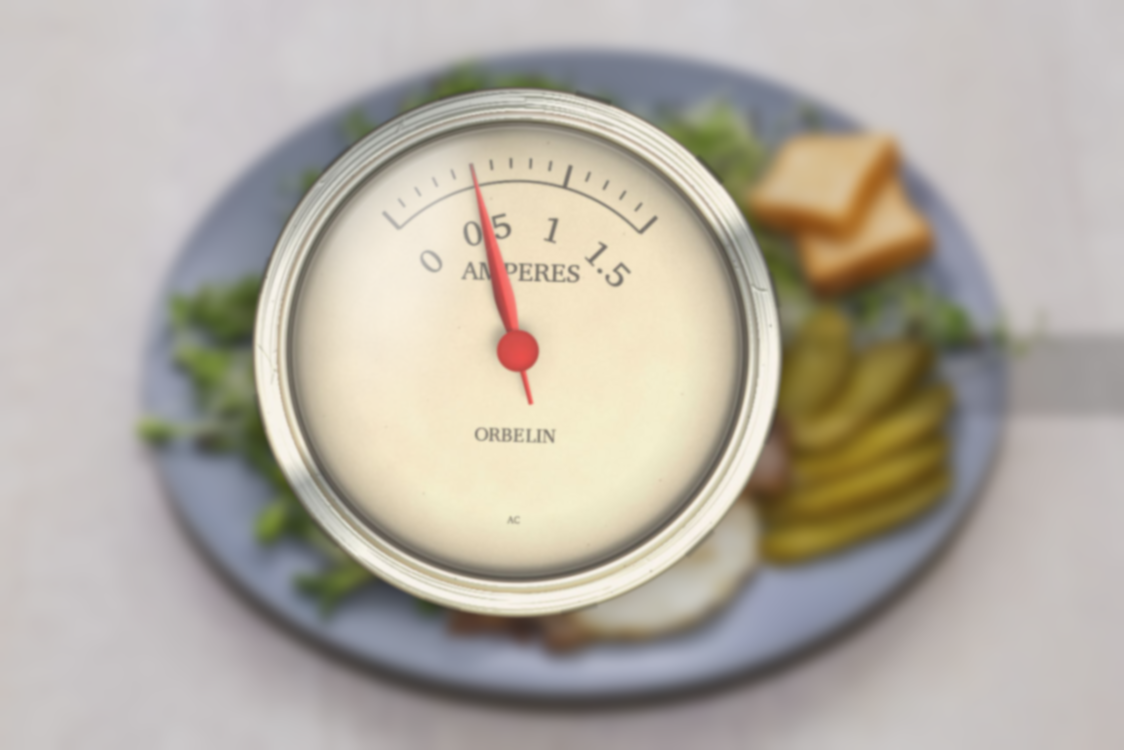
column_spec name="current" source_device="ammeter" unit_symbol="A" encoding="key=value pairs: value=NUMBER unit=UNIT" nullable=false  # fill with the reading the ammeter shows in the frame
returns value=0.5 unit=A
